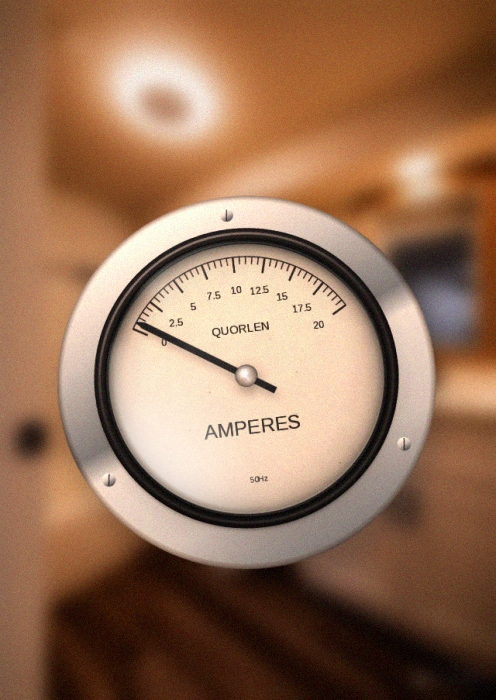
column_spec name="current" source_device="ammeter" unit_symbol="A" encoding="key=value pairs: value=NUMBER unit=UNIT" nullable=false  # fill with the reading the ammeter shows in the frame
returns value=0.5 unit=A
